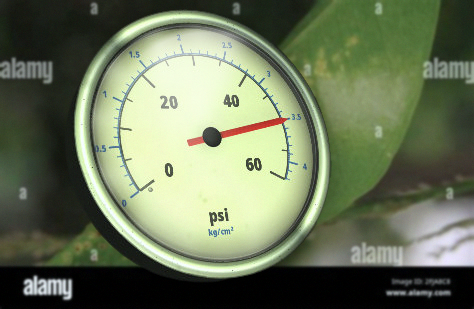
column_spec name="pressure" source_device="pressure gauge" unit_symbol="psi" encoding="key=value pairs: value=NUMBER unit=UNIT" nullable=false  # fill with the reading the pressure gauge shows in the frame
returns value=50 unit=psi
